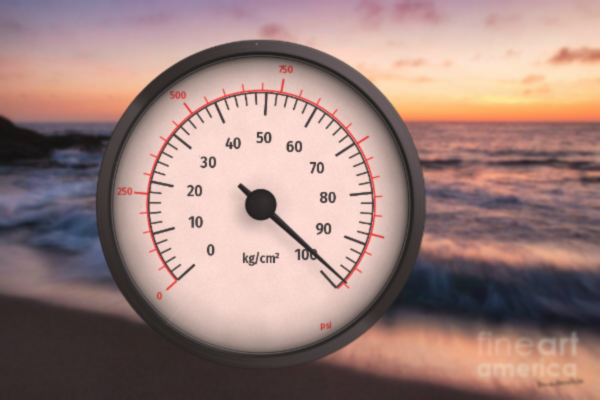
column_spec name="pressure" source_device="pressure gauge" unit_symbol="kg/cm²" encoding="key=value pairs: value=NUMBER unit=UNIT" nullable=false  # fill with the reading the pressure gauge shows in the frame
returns value=98 unit=kg/cm²
